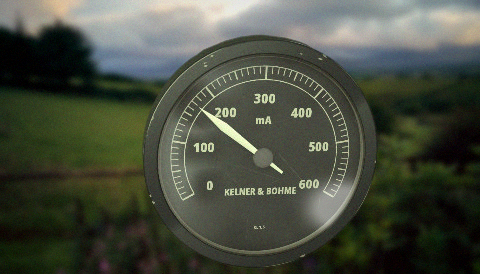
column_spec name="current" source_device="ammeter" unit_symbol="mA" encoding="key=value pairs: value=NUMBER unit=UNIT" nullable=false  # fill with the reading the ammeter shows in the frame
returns value=170 unit=mA
